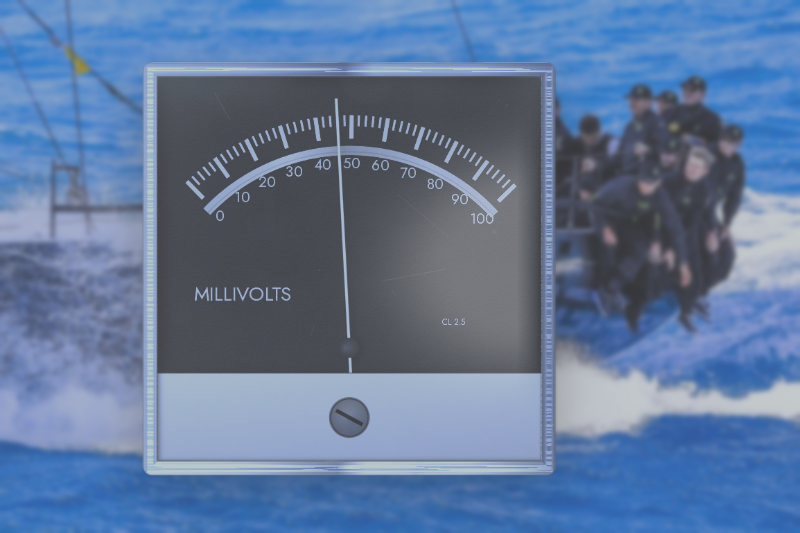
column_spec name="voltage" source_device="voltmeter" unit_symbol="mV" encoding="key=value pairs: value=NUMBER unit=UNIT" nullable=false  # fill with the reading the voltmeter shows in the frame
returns value=46 unit=mV
